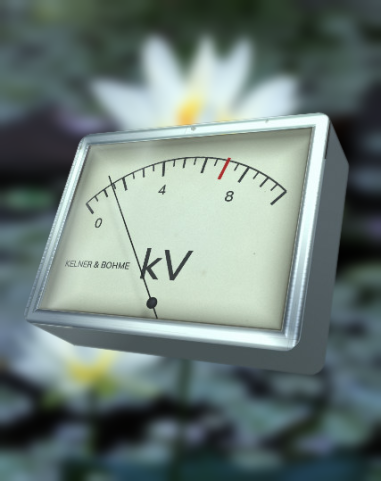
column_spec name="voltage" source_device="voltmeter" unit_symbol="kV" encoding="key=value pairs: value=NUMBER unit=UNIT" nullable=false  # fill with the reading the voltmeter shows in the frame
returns value=1.5 unit=kV
